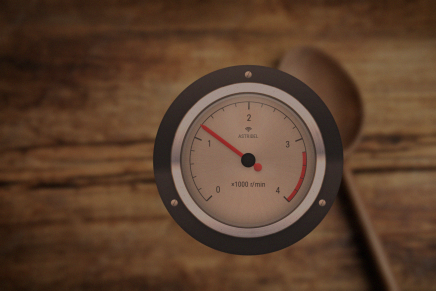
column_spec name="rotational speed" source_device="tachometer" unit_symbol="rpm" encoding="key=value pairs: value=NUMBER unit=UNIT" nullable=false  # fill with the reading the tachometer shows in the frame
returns value=1200 unit=rpm
